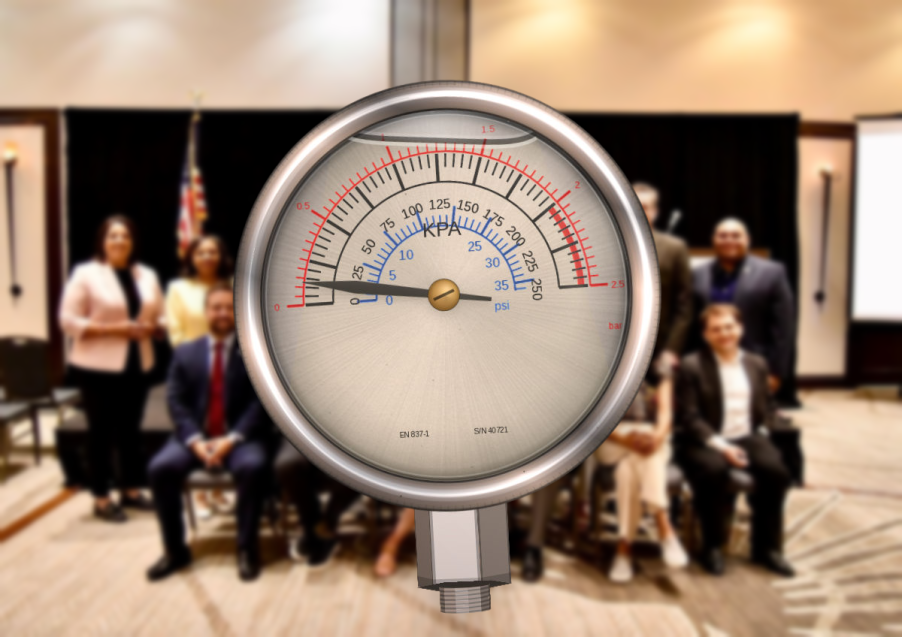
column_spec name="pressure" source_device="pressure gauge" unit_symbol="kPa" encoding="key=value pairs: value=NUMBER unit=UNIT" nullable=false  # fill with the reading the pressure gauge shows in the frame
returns value=12.5 unit=kPa
